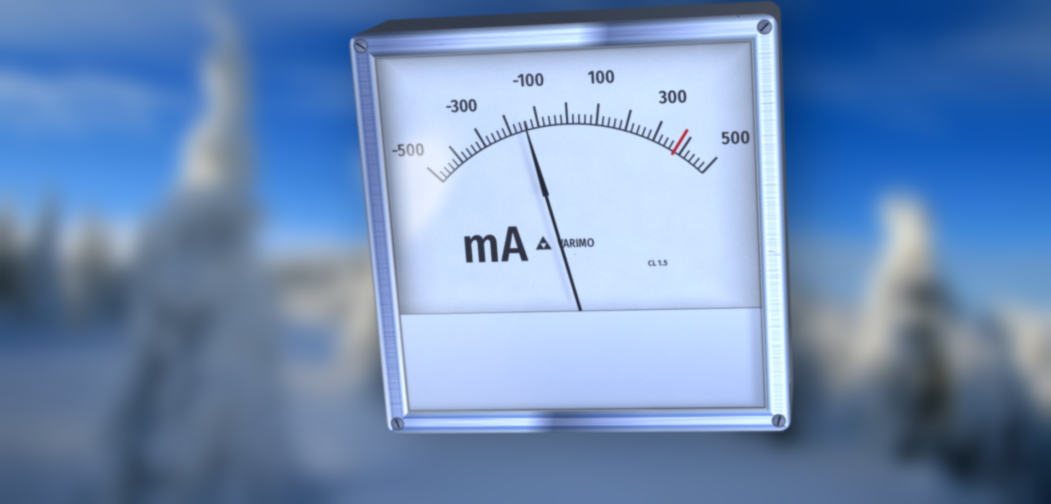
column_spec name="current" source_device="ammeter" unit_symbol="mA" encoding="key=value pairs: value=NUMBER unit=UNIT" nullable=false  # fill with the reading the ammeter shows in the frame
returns value=-140 unit=mA
